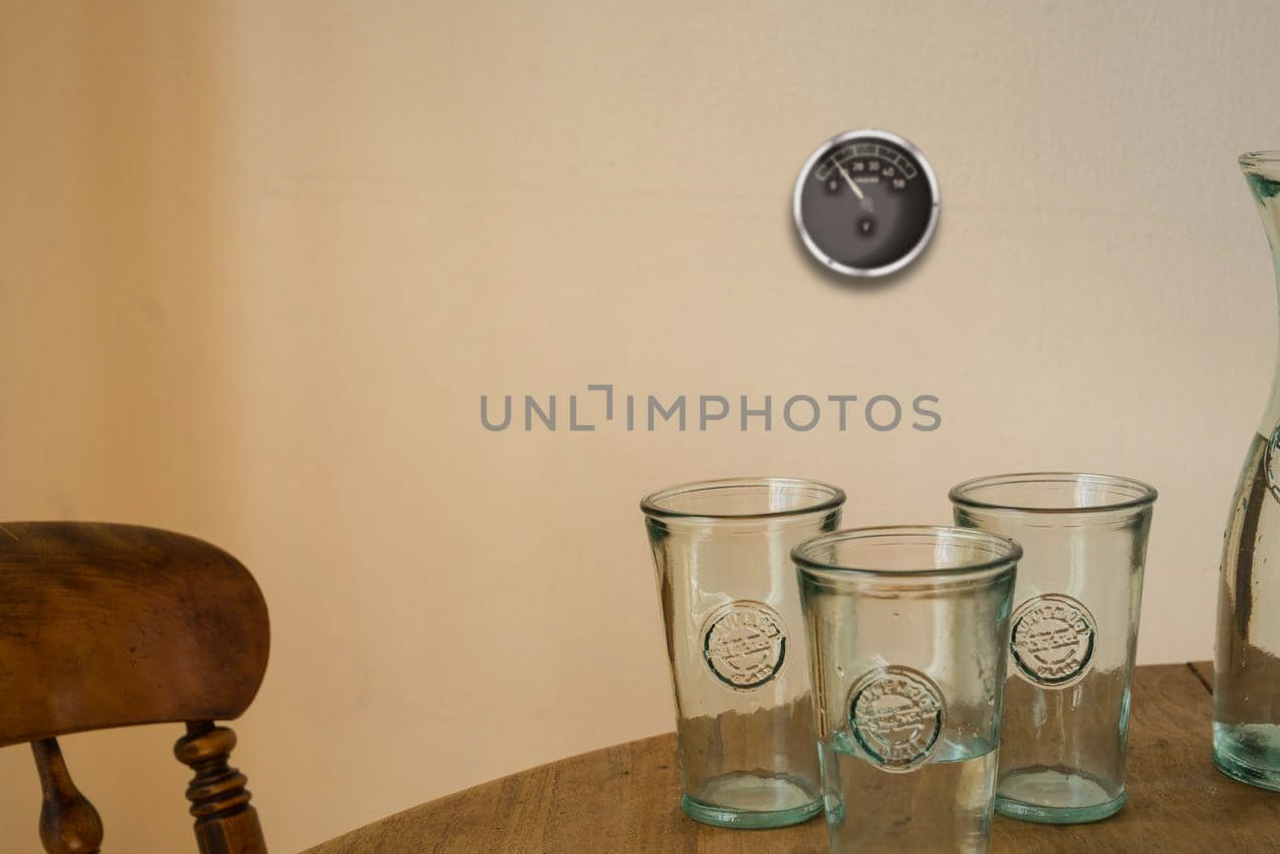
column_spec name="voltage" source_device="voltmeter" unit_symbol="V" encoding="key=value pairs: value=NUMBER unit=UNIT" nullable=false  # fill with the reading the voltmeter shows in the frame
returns value=10 unit=V
